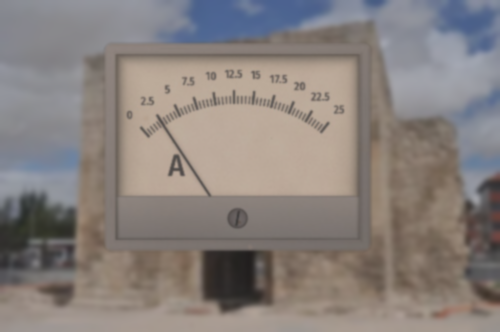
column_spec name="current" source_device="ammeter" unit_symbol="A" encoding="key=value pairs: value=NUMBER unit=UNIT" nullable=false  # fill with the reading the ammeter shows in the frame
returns value=2.5 unit=A
